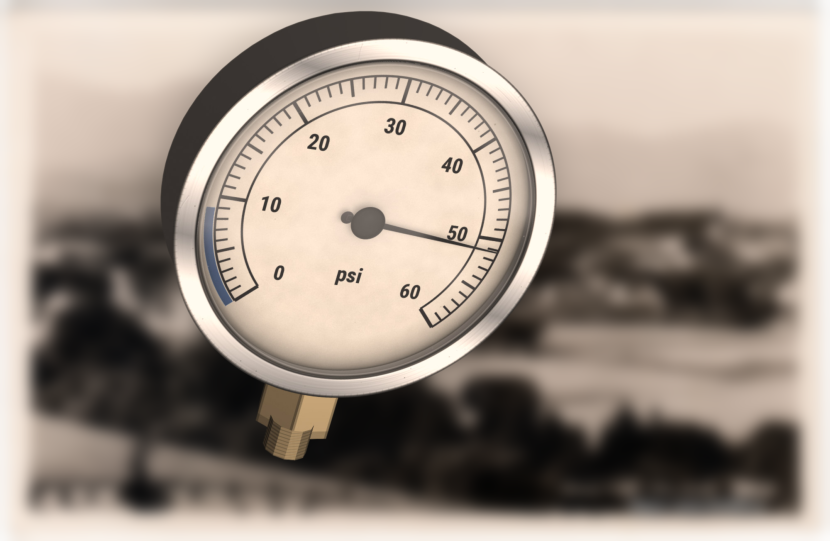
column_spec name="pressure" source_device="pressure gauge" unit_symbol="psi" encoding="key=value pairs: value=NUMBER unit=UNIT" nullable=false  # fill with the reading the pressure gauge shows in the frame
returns value=51 unit=psi
